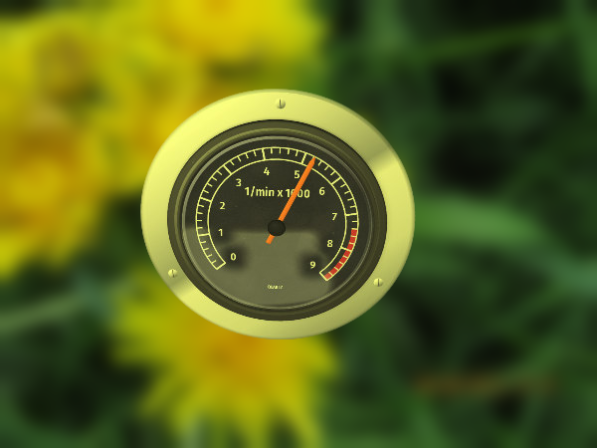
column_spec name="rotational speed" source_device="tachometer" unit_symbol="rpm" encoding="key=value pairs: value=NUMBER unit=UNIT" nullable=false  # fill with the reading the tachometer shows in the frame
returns value=5200 unit=rpm
